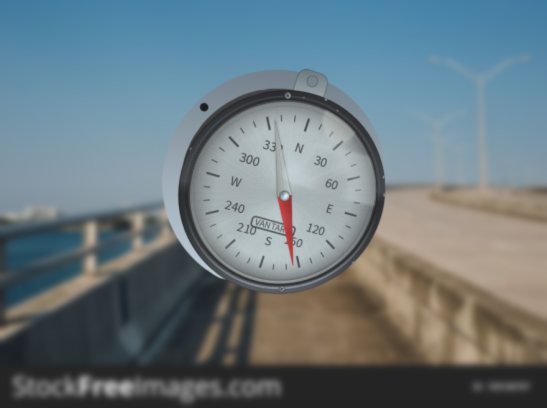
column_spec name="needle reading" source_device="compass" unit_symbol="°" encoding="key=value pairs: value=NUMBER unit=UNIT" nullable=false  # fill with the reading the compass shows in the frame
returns value=155 unit=°
